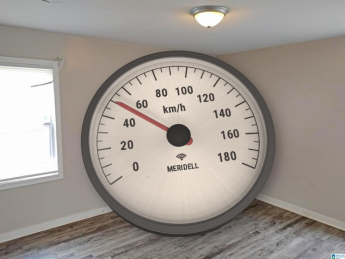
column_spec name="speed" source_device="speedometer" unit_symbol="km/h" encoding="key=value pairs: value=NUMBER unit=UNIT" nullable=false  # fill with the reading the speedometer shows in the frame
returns value=50 unit=km/h
